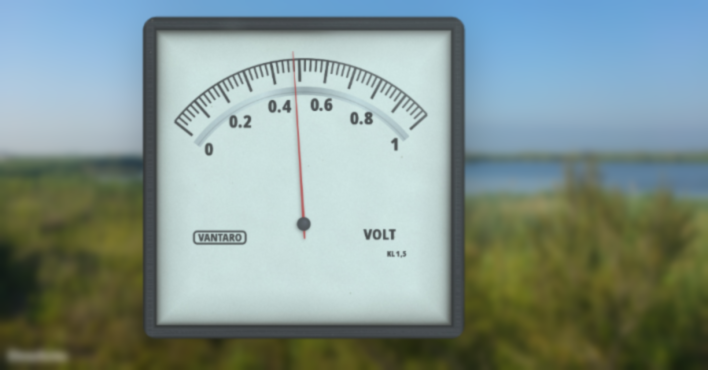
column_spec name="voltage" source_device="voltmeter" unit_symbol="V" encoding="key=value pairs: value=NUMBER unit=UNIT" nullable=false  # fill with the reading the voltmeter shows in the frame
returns value=0.48 unit=V
